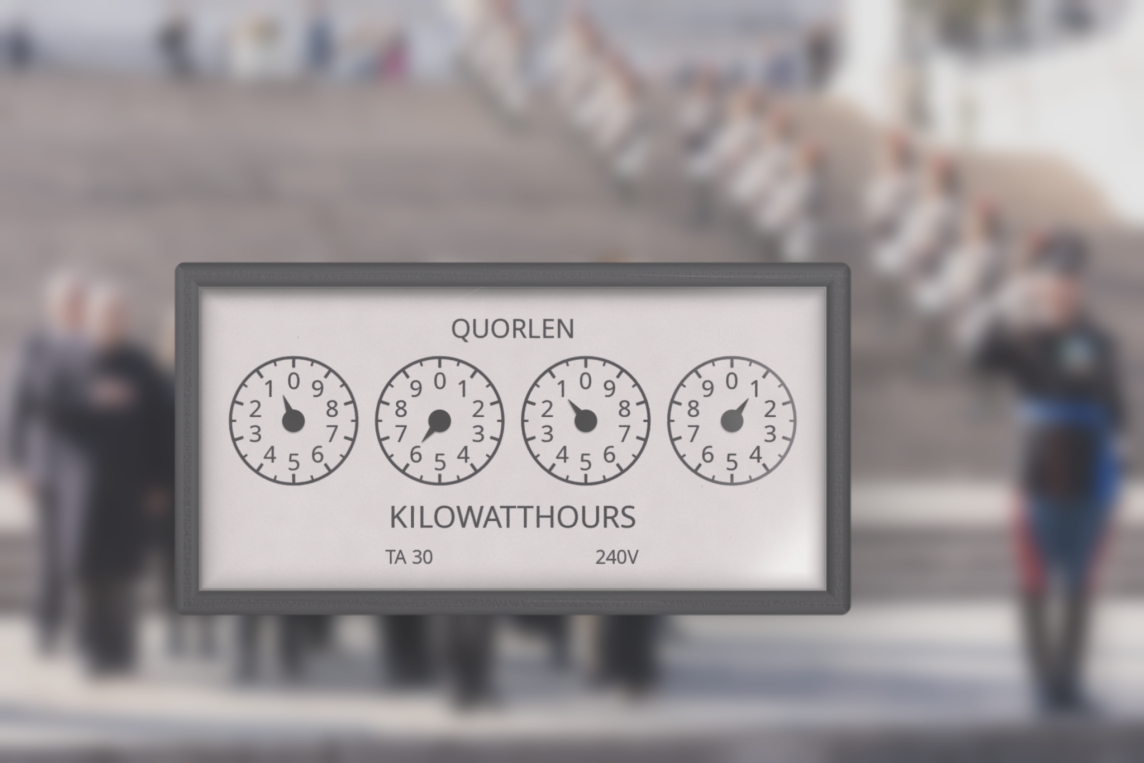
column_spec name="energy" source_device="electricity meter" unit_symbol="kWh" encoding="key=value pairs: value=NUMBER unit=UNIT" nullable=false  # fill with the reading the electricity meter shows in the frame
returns value=611 unit=kWh
